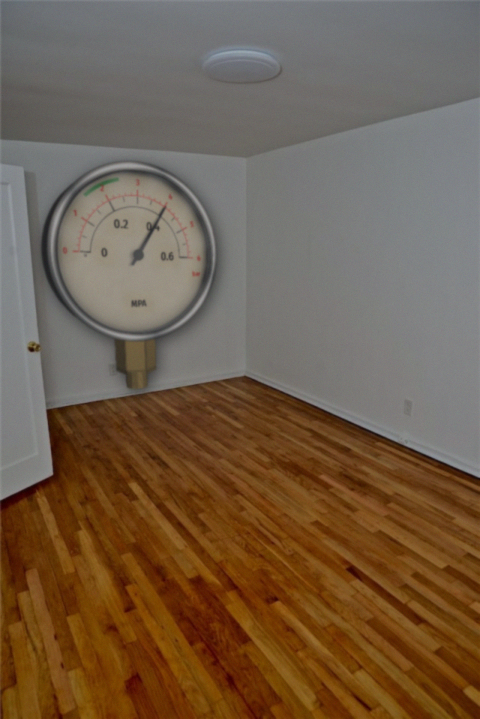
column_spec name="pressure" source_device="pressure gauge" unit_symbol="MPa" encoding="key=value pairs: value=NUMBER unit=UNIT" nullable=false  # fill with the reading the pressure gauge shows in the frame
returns value=0.4 unit=MPa
